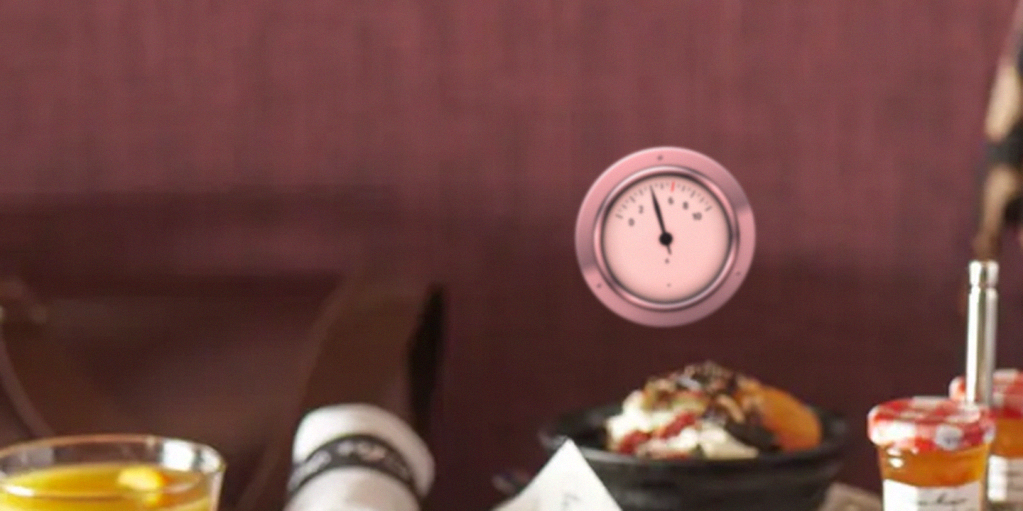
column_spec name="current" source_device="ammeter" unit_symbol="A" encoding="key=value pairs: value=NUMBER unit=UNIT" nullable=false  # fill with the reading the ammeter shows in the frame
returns value=4 unit=A
